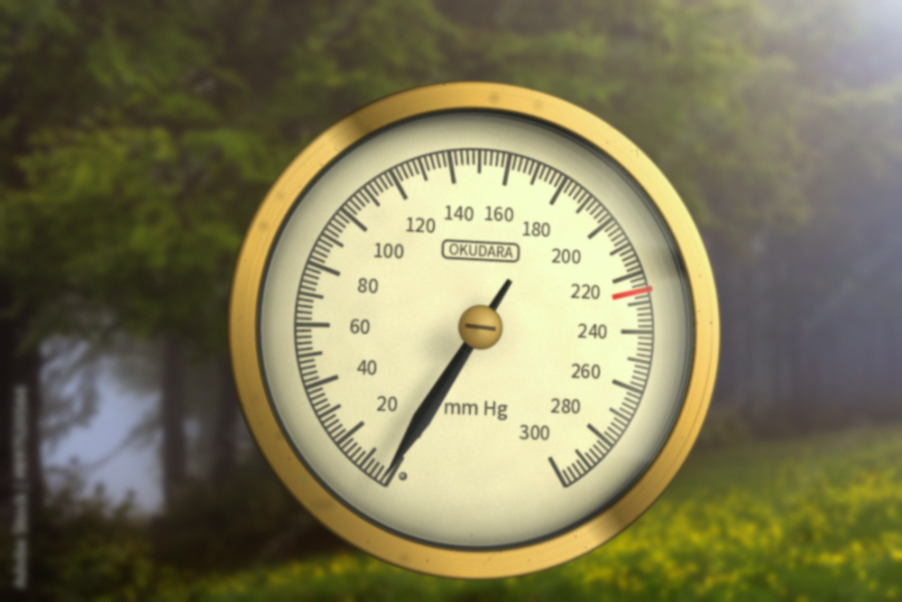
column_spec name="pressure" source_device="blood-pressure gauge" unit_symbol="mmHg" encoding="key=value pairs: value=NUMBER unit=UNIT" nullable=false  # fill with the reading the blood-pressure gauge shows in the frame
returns value=2 unit=mmHg
